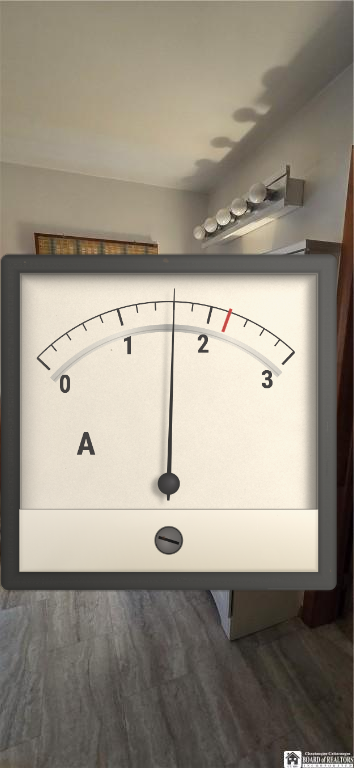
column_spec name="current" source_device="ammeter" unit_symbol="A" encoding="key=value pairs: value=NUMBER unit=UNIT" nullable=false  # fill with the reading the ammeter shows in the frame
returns value=1.6 unit=A
